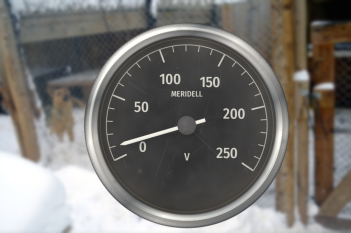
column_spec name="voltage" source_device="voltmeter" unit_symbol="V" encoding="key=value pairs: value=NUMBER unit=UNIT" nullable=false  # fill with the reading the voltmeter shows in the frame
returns value=10 unit=V
